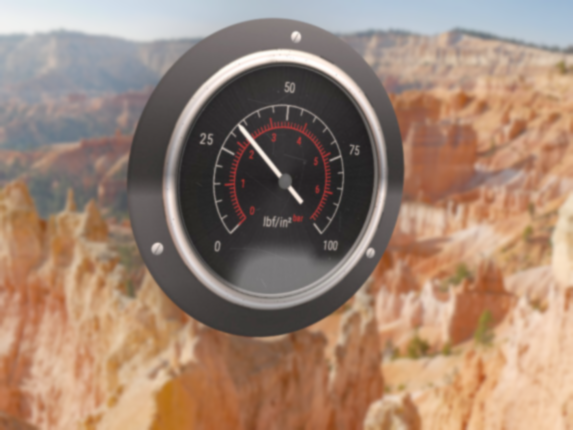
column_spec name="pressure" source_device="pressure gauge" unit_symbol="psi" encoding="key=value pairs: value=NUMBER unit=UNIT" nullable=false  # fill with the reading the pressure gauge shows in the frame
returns value=32.5 unit=psi
